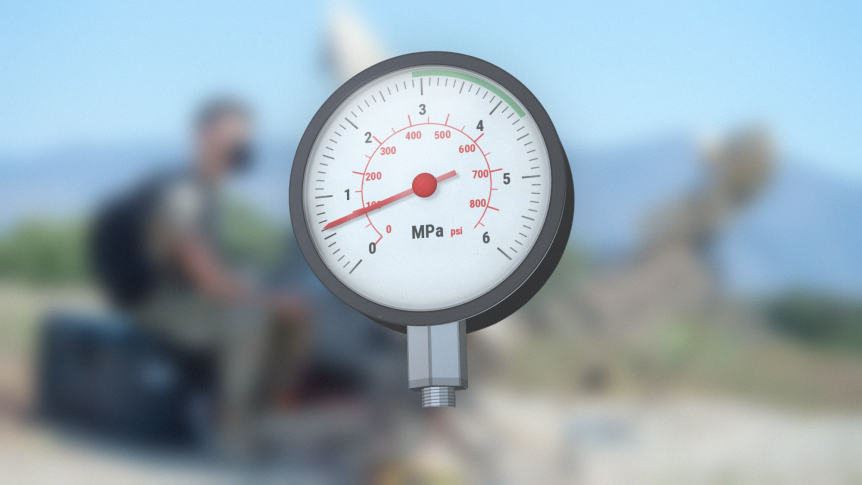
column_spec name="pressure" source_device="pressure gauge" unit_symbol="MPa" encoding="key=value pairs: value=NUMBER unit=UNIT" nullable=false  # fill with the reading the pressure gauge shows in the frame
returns value=0.6 unit=MPa
